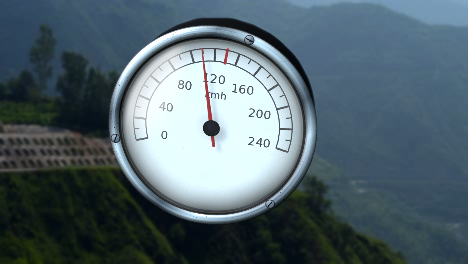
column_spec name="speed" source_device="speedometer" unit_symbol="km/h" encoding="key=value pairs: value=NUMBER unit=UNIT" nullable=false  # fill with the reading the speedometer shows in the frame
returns value=110 unit=km/h
